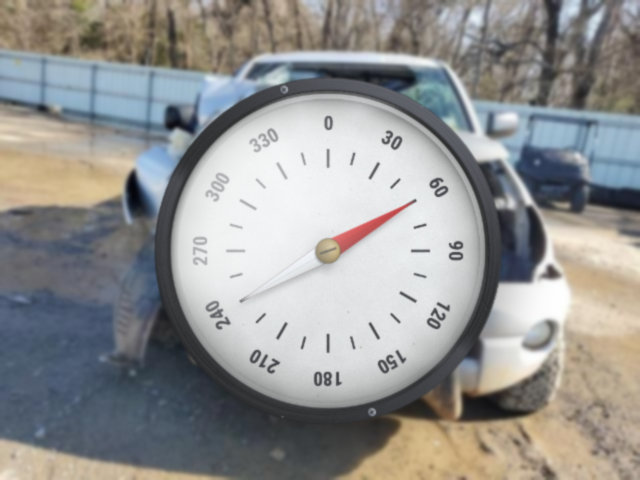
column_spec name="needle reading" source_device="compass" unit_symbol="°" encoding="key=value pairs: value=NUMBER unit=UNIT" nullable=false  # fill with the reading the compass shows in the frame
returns value=60 unit=°
